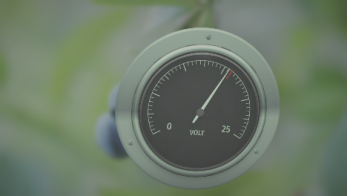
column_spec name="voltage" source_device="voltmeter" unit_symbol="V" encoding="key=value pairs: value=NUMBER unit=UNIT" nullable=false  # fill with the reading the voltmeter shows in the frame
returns value=15.5 unit=V
